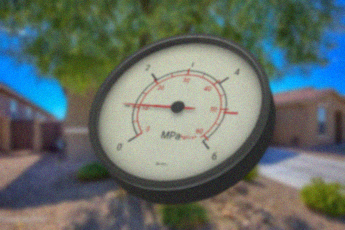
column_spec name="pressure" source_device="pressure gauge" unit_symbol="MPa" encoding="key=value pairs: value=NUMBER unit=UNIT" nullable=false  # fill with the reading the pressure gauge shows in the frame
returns value=1 unit=MPa
